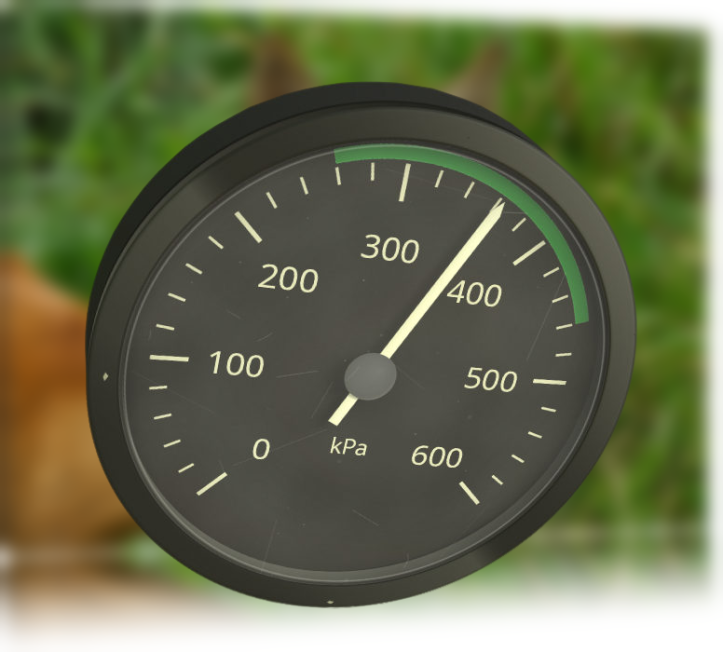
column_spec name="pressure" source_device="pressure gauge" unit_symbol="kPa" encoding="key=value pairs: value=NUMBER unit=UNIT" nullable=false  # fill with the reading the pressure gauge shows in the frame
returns value=360 unit=kPa
